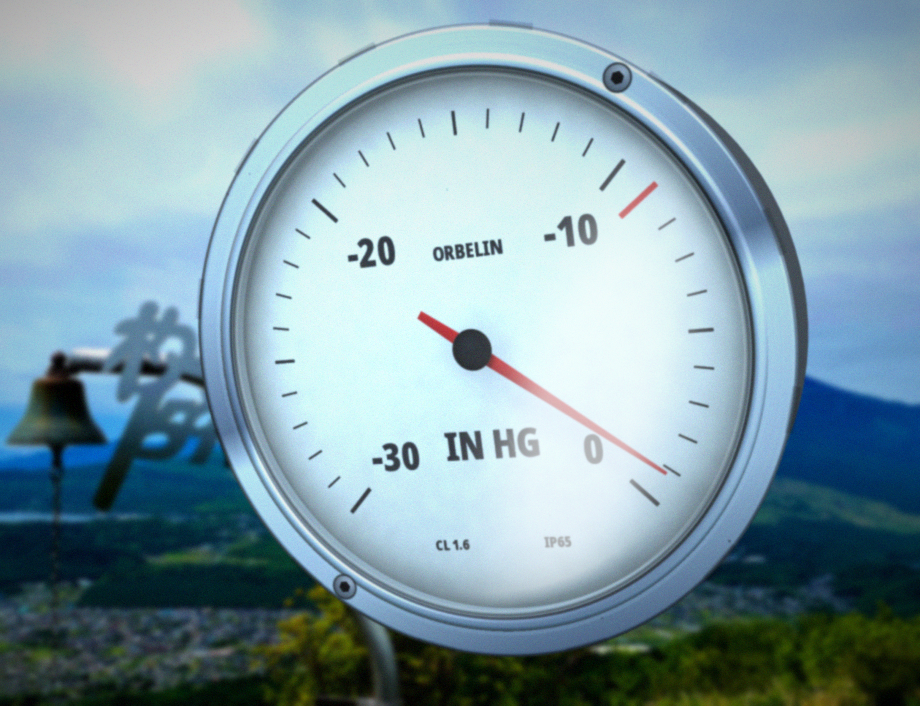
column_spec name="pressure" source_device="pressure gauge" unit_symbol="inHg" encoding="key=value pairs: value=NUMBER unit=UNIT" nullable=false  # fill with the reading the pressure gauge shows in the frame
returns value=-1 unit=inHg
